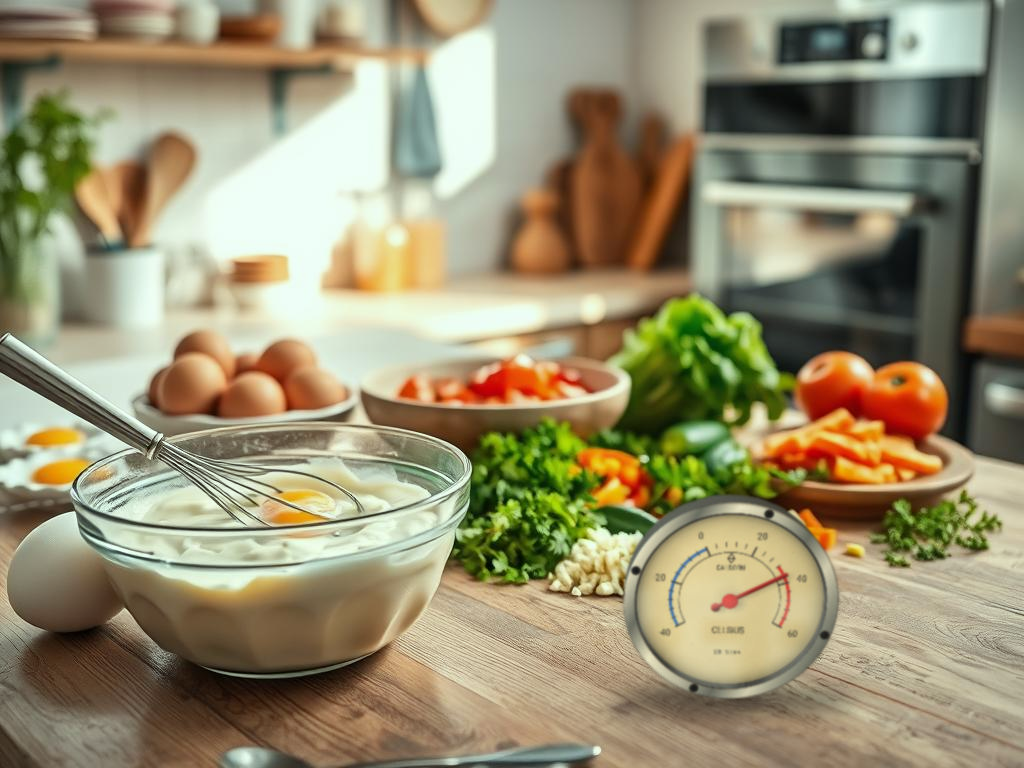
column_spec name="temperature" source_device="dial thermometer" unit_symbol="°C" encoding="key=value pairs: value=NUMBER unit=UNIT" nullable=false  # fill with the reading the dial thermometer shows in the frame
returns value=36 unit=°C
